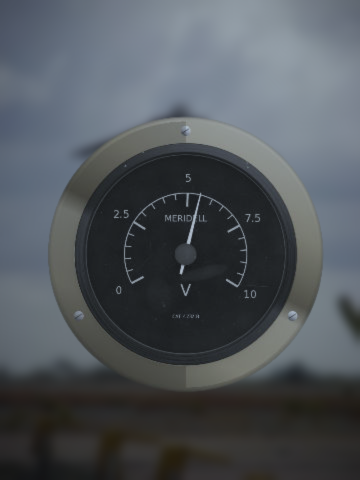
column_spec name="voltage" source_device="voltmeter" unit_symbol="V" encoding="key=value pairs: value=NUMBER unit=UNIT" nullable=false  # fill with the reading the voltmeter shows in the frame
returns value=5.5 unit=V
